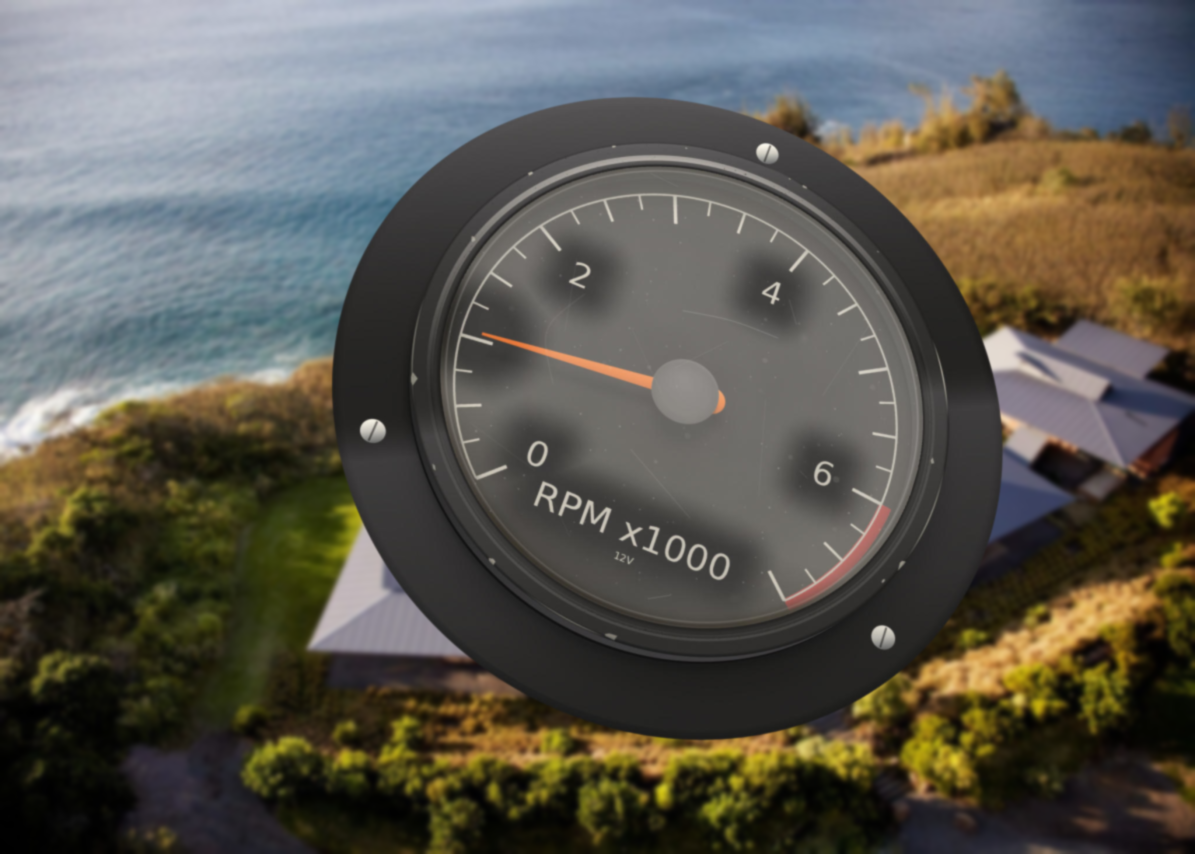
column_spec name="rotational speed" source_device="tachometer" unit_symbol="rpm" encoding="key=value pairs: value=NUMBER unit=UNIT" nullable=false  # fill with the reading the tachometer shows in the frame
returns value=1000 unit=rpm
